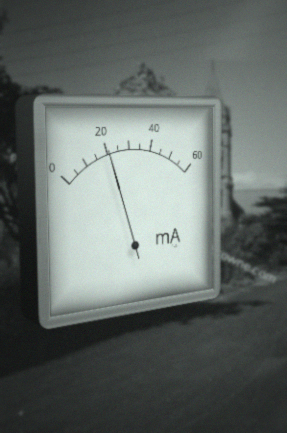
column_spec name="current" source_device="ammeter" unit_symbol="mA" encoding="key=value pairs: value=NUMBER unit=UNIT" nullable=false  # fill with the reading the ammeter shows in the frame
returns value=20 unit=mA
